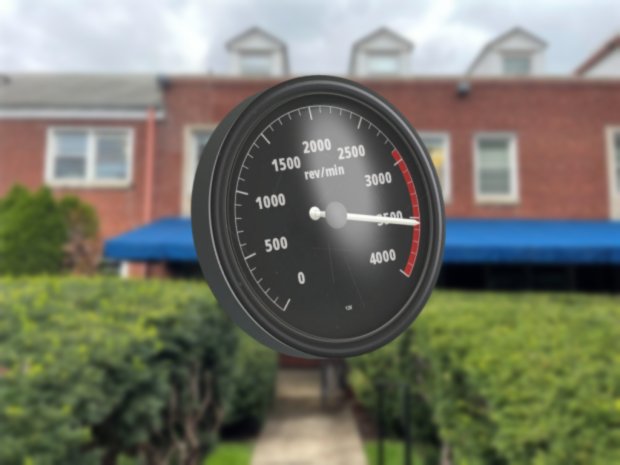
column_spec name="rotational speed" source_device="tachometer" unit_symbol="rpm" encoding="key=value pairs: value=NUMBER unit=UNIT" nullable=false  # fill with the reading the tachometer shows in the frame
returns value=3550 unit=rpm
